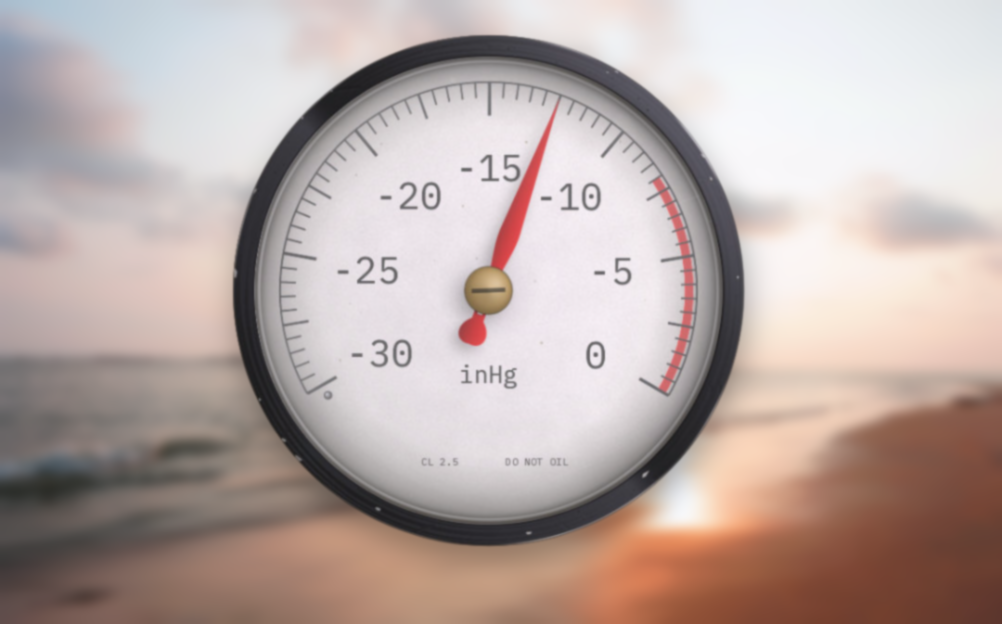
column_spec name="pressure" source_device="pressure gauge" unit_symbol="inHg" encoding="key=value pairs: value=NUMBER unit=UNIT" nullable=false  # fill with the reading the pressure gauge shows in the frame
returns value=-12.5 unit=inHg
